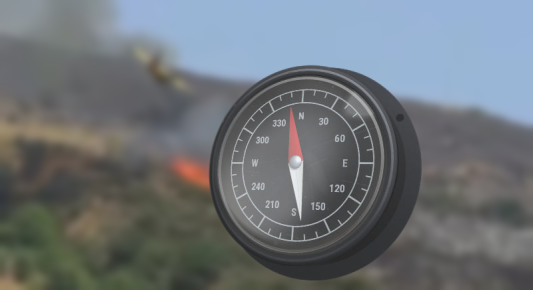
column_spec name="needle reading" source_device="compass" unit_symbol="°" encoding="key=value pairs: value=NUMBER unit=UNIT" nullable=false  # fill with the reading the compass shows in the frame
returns value=350 unit=°
